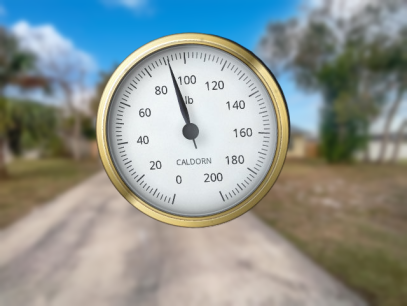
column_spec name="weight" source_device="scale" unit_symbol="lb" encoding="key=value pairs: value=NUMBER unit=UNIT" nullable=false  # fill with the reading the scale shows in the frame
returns value=92 unit=lb
